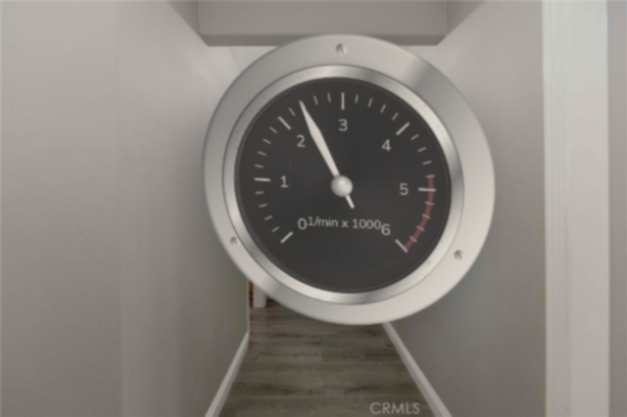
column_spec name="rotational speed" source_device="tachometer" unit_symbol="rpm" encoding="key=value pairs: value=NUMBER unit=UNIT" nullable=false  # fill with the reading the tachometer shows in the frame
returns value=2400 unit=rpm
